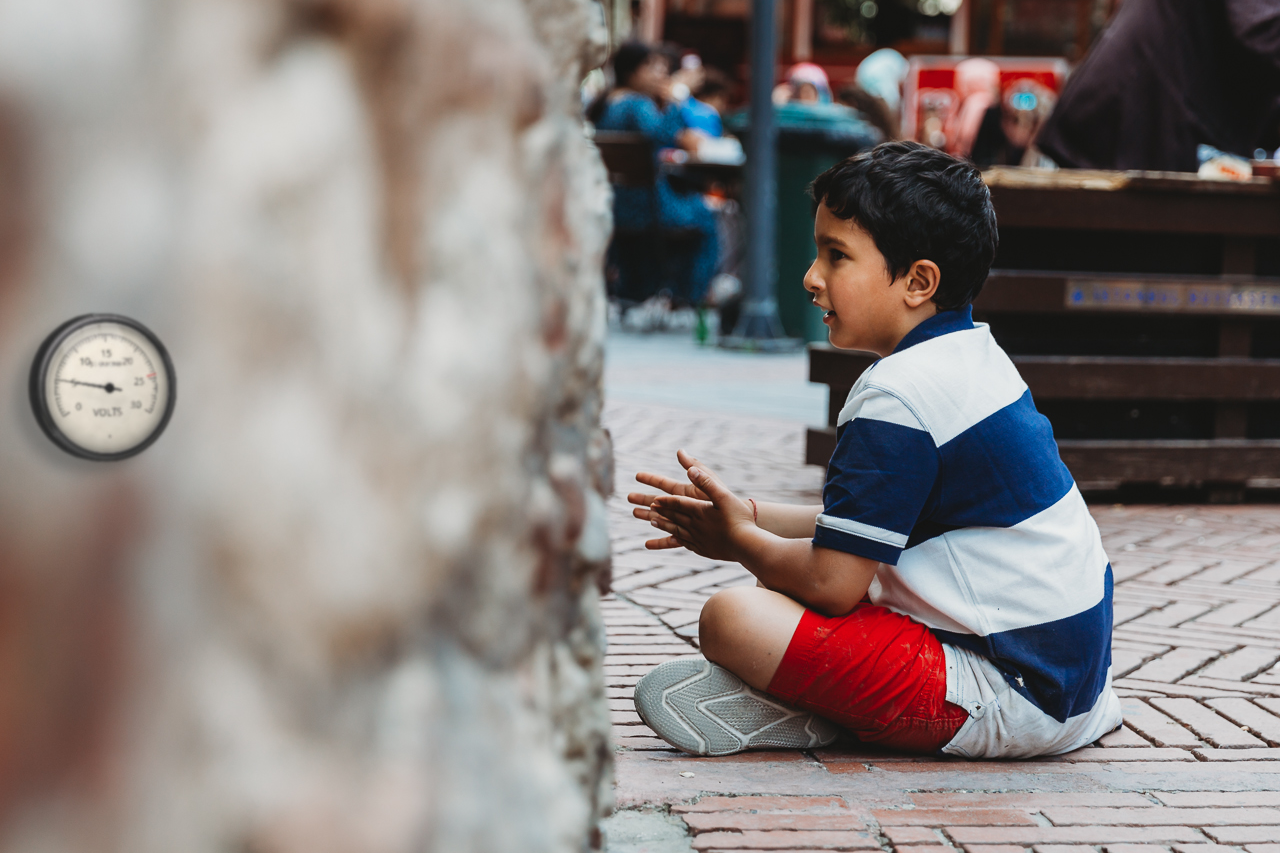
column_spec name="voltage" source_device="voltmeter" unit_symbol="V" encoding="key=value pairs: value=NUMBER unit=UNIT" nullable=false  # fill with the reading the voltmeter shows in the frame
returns value=5 unit=V
